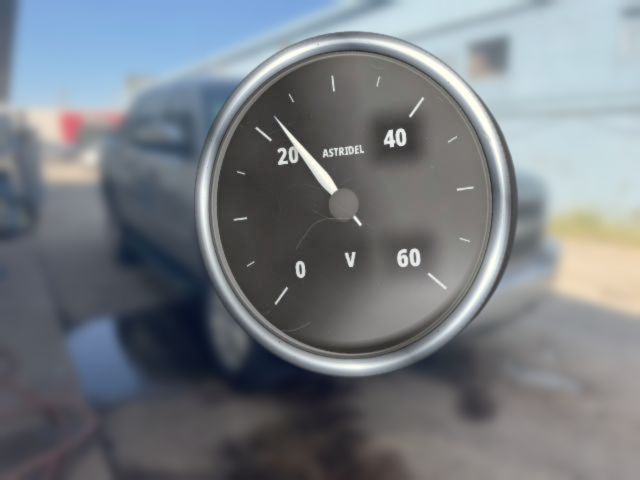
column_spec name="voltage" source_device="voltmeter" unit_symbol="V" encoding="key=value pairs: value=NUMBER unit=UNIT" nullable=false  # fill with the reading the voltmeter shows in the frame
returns value=22.5 unit=V
